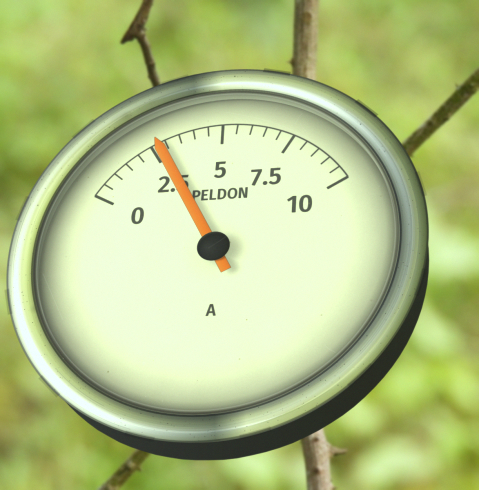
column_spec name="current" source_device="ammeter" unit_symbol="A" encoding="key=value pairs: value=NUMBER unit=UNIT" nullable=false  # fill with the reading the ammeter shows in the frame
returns value=2.75 unit=A
